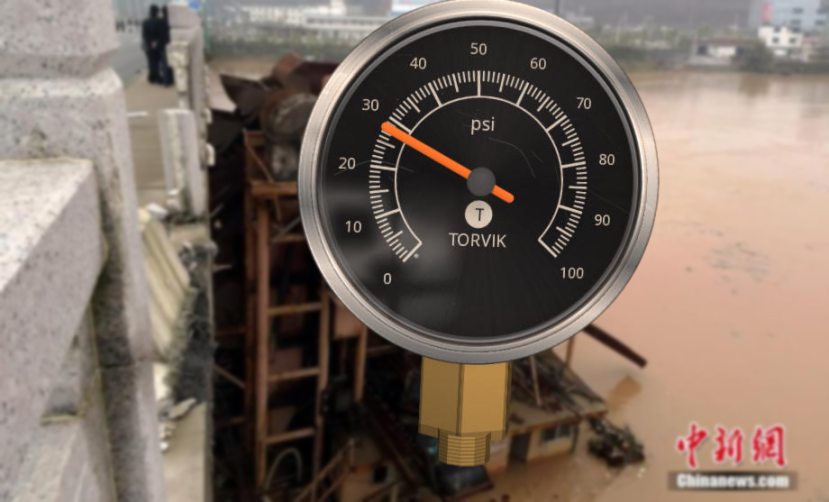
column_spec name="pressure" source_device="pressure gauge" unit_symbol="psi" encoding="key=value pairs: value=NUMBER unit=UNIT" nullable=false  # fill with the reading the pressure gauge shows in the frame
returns value=28 unit=psi
